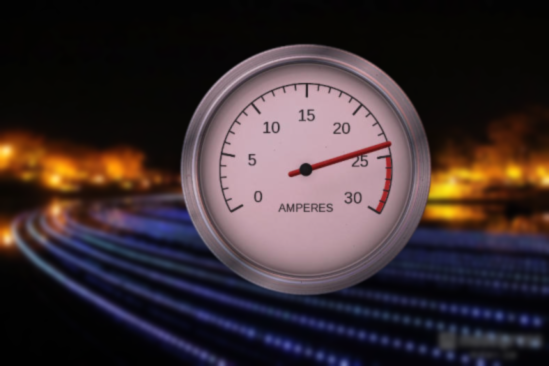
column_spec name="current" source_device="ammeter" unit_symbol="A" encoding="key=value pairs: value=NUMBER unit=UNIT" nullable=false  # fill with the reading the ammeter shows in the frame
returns value=24 unit=A
